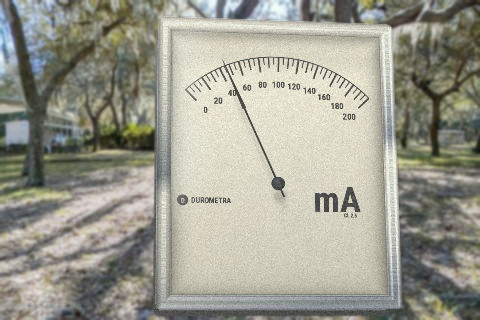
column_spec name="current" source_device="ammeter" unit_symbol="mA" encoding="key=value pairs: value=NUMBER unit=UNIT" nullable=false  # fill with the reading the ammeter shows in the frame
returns value=45 unit=mA
